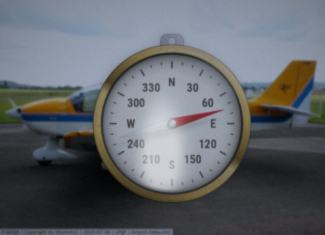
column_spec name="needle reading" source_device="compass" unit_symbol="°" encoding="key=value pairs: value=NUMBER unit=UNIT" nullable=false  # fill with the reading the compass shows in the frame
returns value=75 unit=°
